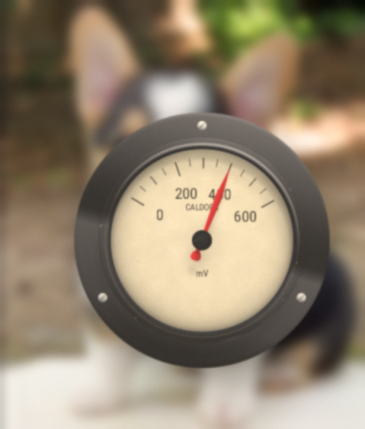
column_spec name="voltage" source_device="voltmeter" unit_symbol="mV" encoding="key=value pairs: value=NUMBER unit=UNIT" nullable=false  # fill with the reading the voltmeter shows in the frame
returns value=400 unit=mV
